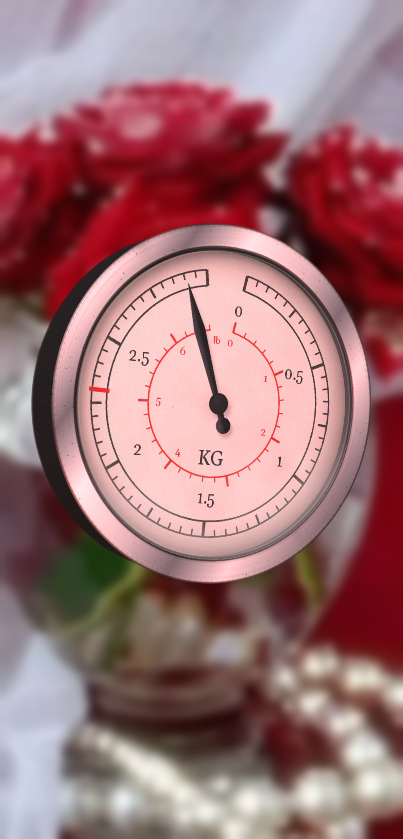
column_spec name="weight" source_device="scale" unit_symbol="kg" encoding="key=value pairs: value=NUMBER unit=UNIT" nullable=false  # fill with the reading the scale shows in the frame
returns value=2.9 unit=kg
